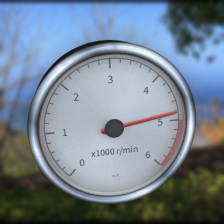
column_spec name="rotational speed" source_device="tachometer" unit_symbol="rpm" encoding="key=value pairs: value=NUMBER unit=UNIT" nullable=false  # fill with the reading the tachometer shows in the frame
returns value=4800 unit=rpm
